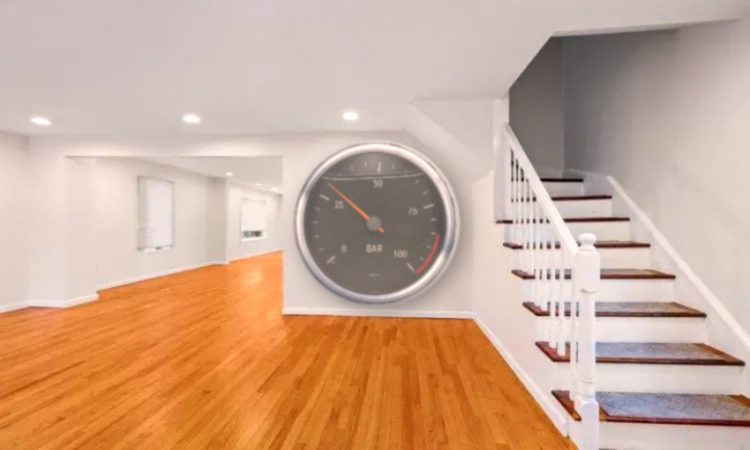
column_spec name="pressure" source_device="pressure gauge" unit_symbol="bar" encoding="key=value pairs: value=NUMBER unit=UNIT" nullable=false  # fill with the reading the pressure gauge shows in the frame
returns value=30 unit=bar
